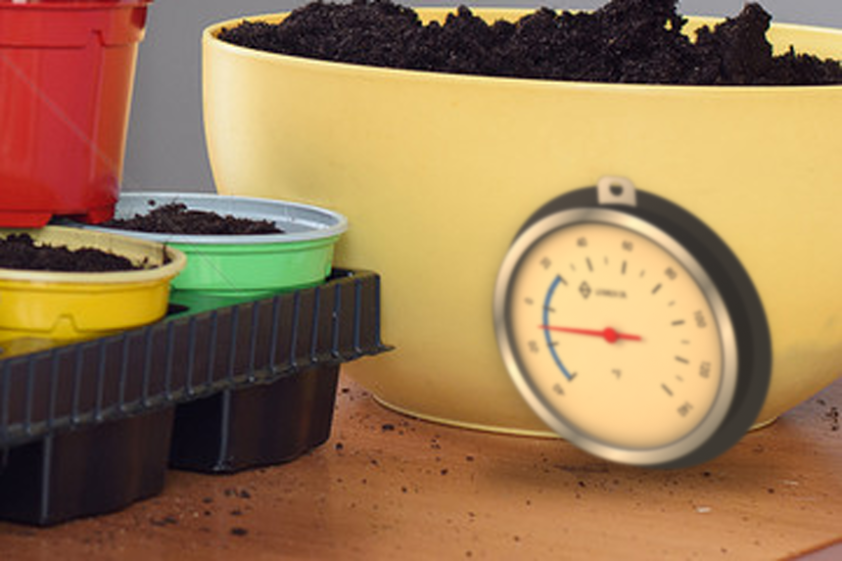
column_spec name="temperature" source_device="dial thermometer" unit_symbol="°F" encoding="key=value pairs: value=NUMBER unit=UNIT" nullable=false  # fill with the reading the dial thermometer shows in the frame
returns value=-10 unit=°F
